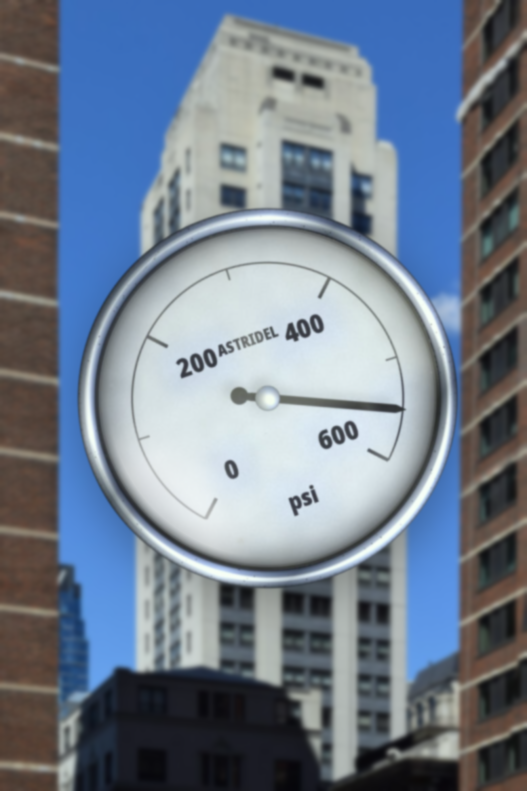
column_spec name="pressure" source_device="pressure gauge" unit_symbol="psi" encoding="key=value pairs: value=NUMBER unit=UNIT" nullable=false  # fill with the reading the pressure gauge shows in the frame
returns value=550 unit=psi
